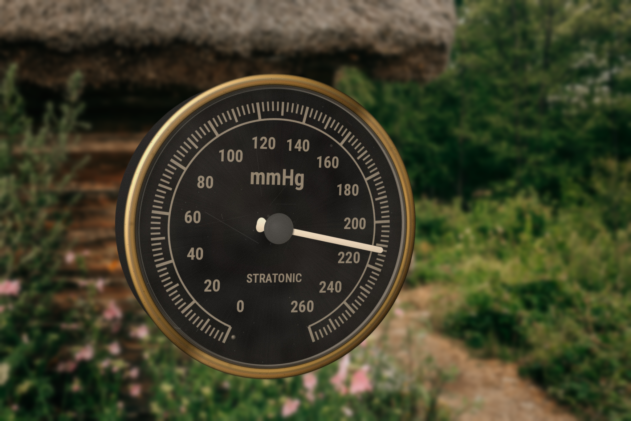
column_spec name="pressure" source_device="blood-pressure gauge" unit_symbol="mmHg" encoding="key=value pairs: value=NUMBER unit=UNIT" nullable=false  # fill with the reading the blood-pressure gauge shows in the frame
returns value=212 unit=mmHg
